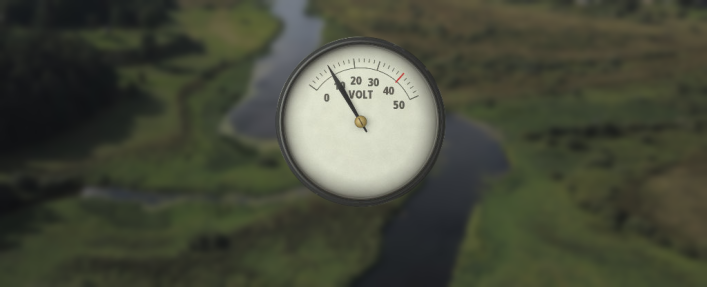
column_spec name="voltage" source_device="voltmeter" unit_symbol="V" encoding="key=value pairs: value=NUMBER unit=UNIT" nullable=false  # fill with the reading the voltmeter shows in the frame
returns value=10 unit=V
